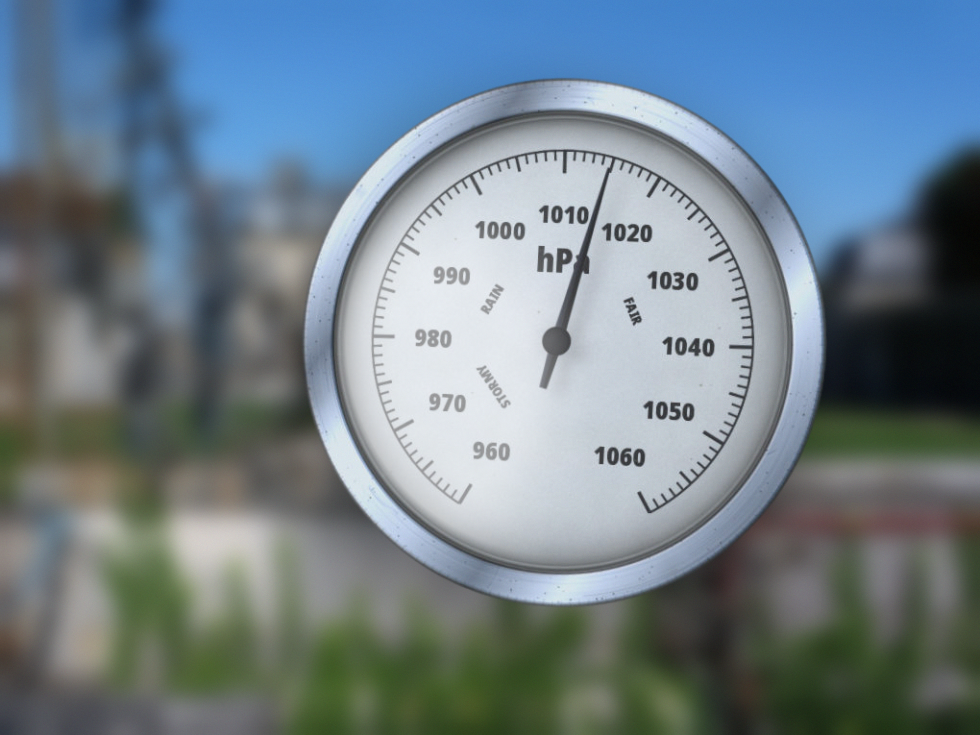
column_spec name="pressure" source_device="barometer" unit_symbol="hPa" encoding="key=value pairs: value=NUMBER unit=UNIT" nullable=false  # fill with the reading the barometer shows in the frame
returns value=1015 unit=hPa
